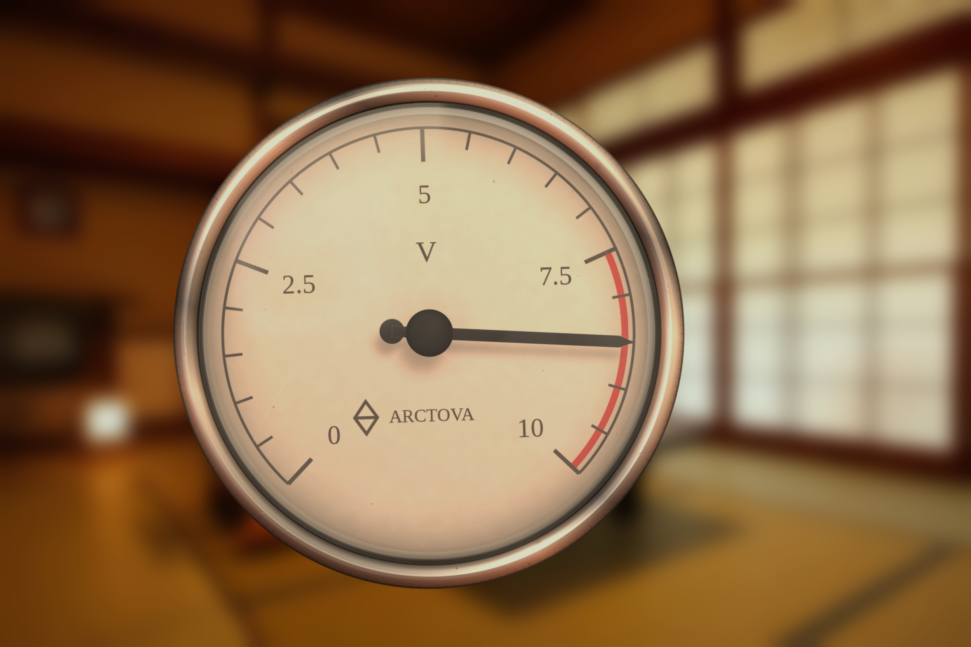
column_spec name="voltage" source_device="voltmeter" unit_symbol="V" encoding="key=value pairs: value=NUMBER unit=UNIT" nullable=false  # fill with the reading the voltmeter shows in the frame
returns value=8.5 unit=V
